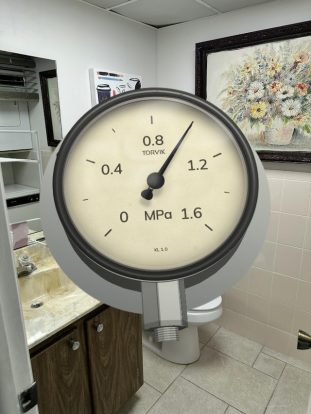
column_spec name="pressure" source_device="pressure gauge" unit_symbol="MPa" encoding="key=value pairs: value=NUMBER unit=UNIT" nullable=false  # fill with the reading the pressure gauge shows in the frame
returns value=1 unit=MPa
